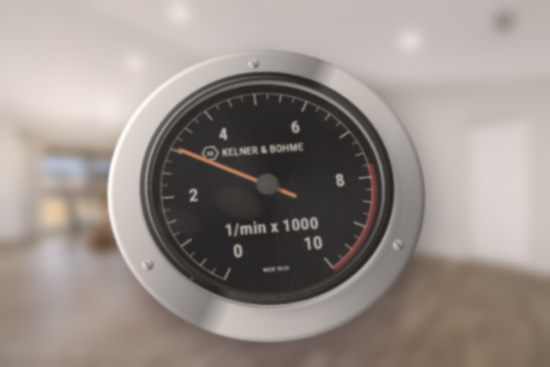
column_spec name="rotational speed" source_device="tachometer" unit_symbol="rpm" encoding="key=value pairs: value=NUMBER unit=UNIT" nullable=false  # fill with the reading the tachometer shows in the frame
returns value=3000 unit=rpm
